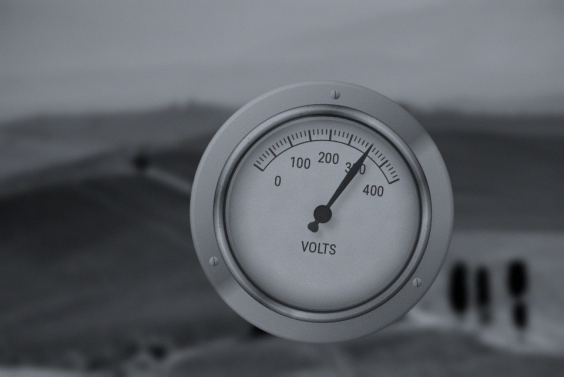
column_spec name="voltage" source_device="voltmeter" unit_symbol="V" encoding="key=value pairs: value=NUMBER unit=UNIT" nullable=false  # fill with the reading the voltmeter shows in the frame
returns value=300 unit=V
